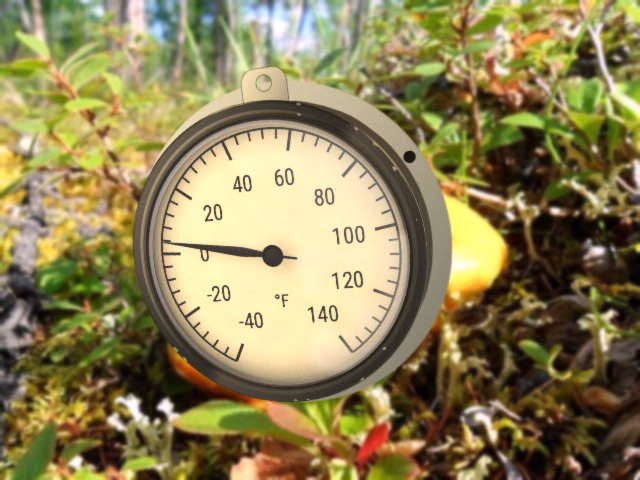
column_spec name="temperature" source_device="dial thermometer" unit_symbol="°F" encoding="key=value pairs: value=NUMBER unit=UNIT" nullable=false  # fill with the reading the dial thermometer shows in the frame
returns value=4 unit=°F
